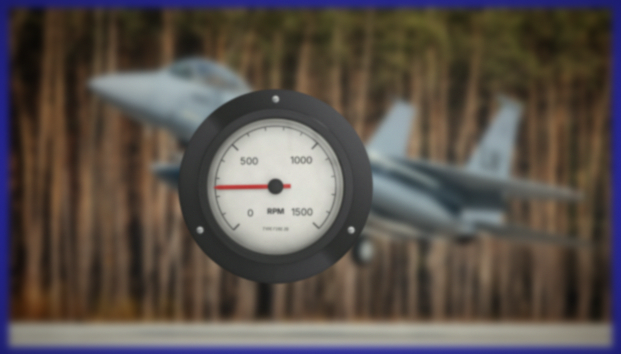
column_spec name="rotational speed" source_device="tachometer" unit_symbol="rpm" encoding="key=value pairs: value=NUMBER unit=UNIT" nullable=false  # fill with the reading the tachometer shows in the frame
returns value=250 unit=rpm
